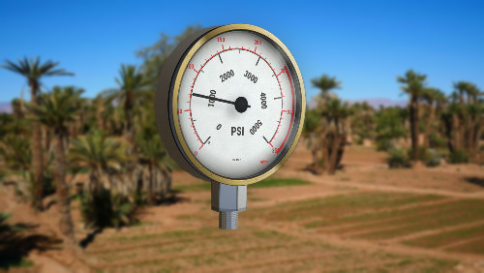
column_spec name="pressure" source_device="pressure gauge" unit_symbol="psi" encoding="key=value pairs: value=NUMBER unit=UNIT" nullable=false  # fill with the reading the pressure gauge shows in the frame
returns value=1000 unit=psi
